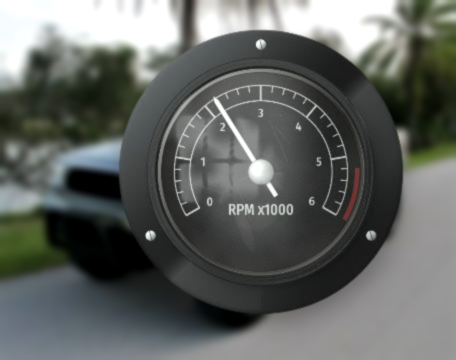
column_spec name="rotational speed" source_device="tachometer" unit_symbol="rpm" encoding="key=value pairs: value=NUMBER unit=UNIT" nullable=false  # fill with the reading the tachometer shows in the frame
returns value=2200 unit=rpm
